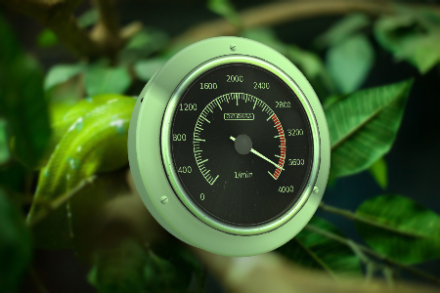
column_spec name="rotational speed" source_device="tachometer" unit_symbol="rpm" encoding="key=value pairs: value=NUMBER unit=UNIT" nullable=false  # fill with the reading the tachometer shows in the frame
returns value=3800 unit=rpm
